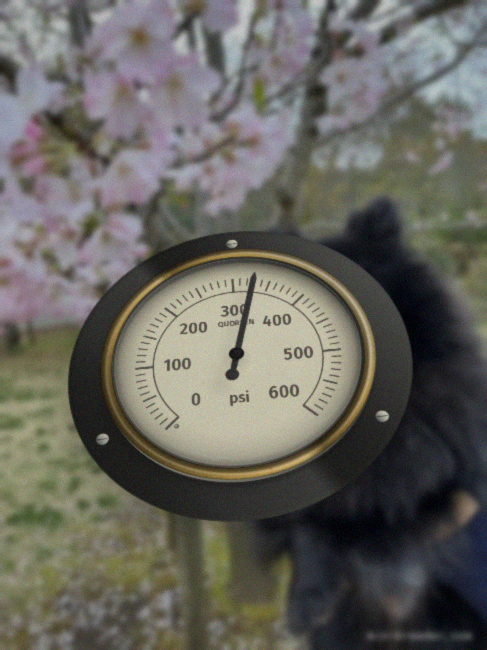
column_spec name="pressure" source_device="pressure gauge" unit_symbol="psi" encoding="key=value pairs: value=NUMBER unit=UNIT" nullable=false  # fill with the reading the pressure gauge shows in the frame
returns value=330 unit=psi
